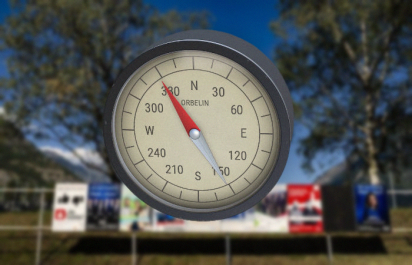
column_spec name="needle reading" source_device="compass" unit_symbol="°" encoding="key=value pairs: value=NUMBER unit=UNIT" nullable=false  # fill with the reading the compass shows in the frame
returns value=330 unit=°
